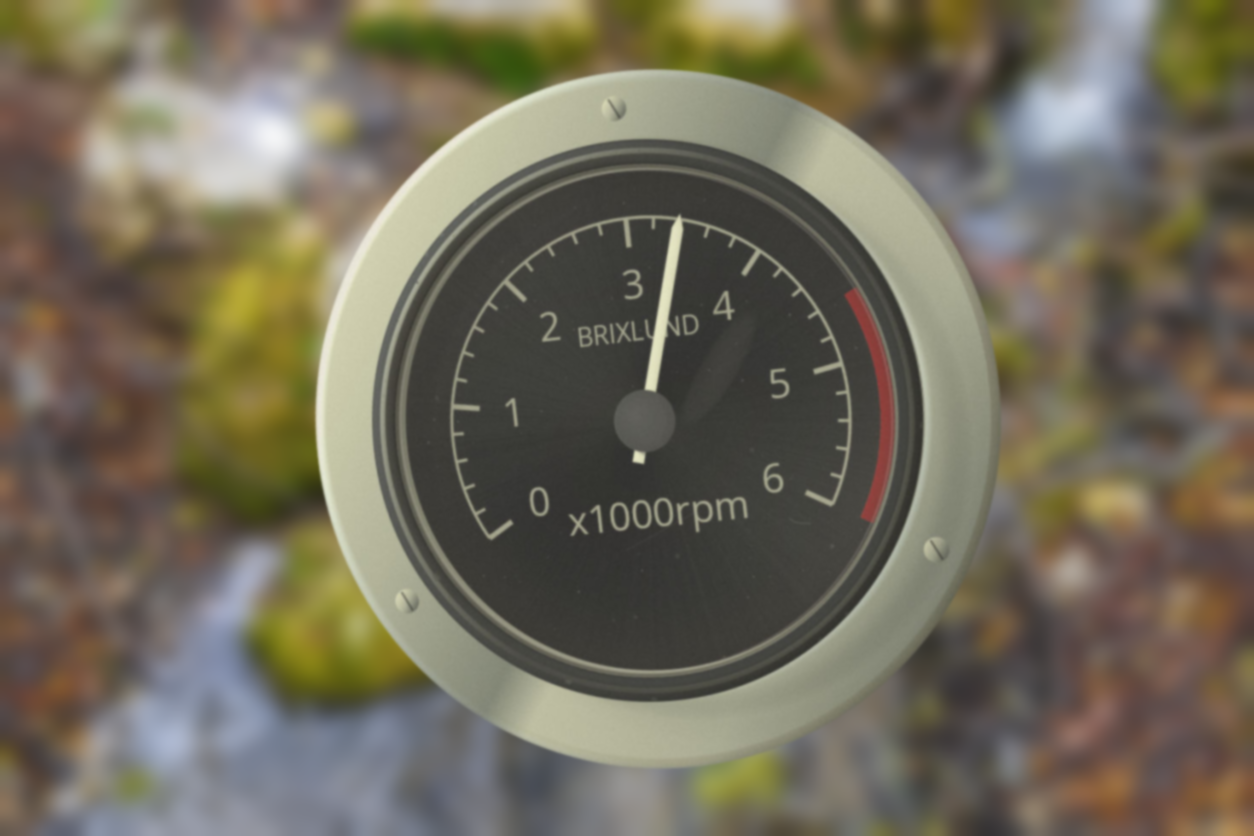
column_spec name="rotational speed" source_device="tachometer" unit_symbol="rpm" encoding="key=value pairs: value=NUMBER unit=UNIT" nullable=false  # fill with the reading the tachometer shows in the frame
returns value=3400 unit=rpm
